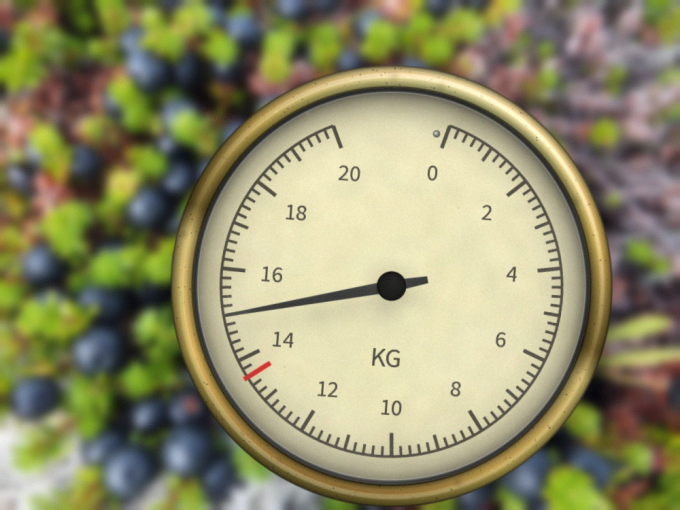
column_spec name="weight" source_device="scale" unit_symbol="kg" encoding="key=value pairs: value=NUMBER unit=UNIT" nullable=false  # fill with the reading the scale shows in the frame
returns value=15 unit=kg
